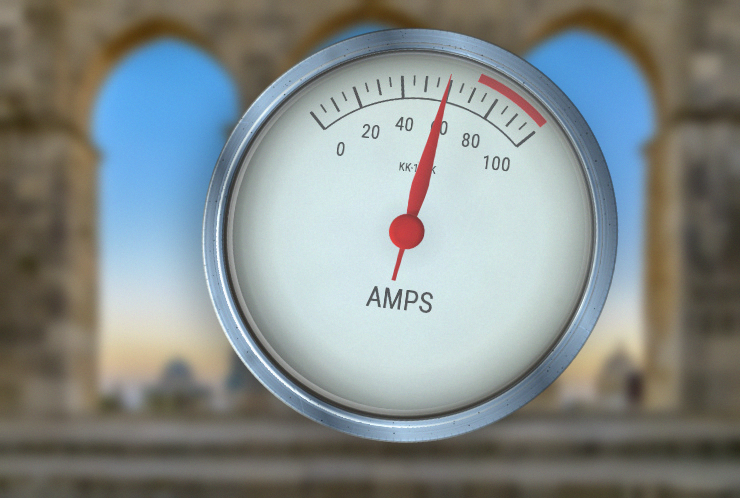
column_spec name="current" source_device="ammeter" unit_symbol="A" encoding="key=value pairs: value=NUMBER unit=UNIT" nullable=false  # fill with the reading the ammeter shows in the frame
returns value=60 unit=A
